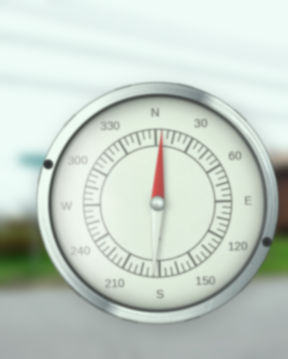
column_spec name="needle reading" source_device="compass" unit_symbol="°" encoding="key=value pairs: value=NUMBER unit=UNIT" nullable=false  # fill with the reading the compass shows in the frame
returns value=5 unit=°
